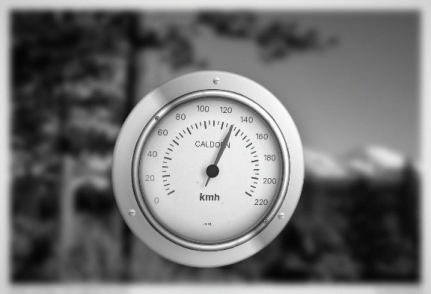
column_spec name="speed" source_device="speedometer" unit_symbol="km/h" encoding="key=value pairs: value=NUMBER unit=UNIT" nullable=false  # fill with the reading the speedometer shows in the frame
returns value=130 unit=km/h
